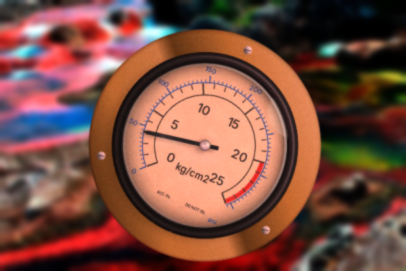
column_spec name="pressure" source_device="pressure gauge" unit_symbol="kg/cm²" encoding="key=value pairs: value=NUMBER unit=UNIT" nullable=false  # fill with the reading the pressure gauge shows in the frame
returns value=3 unit=kg/cm²
